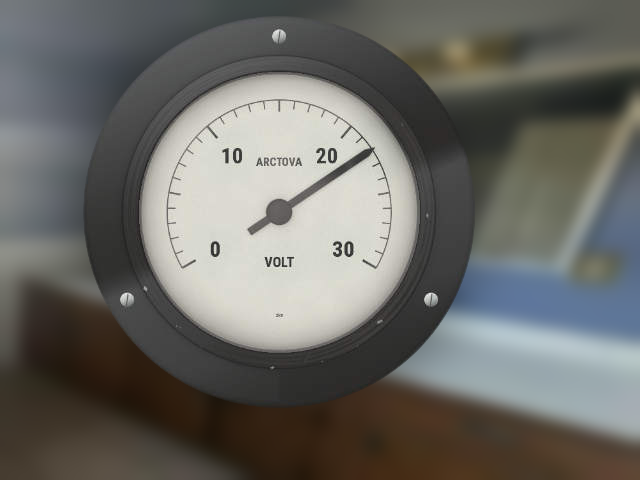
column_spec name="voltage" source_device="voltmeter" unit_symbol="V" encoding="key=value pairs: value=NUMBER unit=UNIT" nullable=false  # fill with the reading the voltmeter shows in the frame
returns value=22 unit=V
